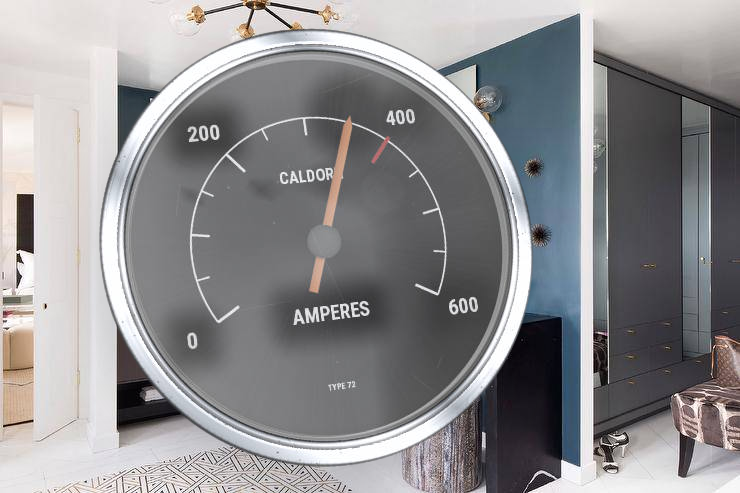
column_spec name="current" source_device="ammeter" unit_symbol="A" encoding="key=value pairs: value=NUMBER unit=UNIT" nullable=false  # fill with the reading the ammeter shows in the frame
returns value=350 unit=A
